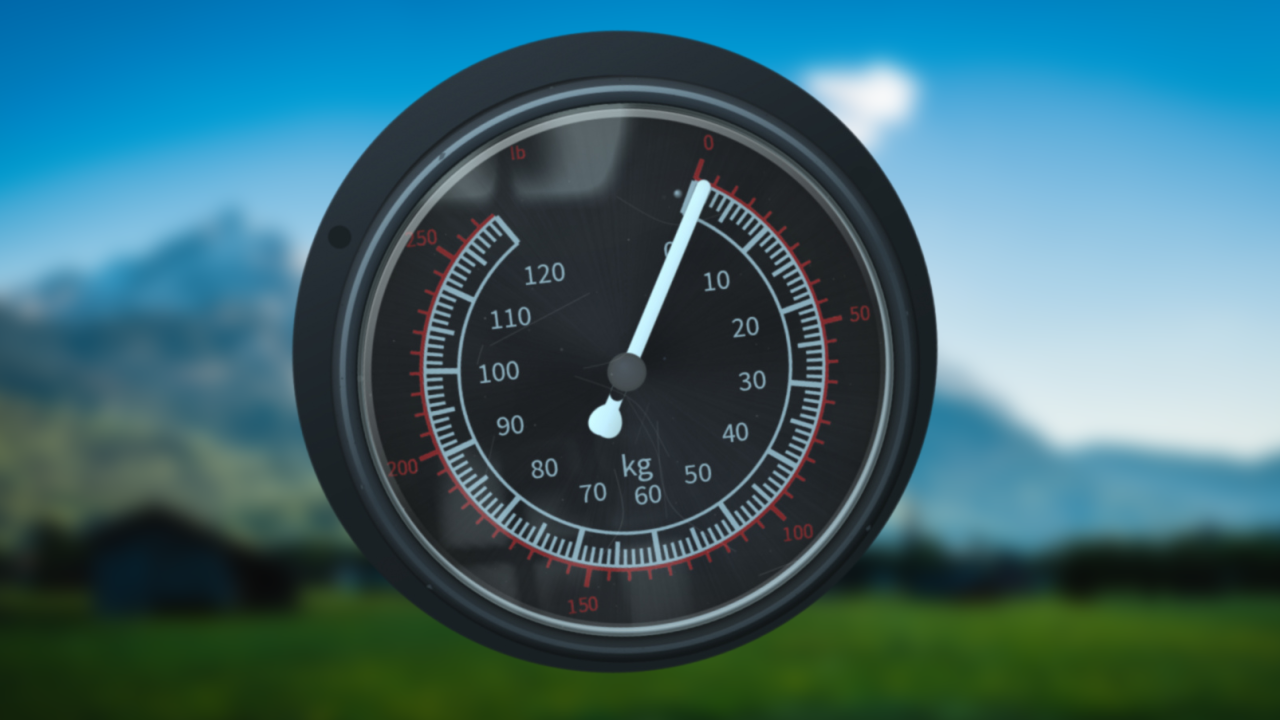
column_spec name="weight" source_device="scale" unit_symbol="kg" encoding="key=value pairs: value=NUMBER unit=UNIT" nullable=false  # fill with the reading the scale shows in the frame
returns value=1 unit=kg
